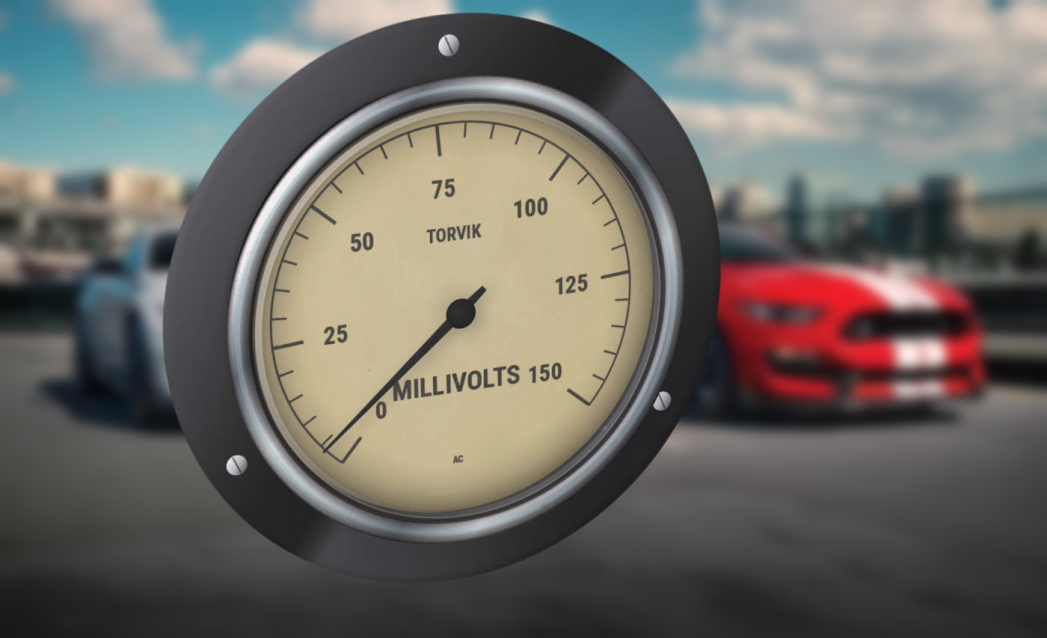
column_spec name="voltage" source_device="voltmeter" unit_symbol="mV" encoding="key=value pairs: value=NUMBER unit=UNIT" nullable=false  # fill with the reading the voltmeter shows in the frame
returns value=5 unit=mV
